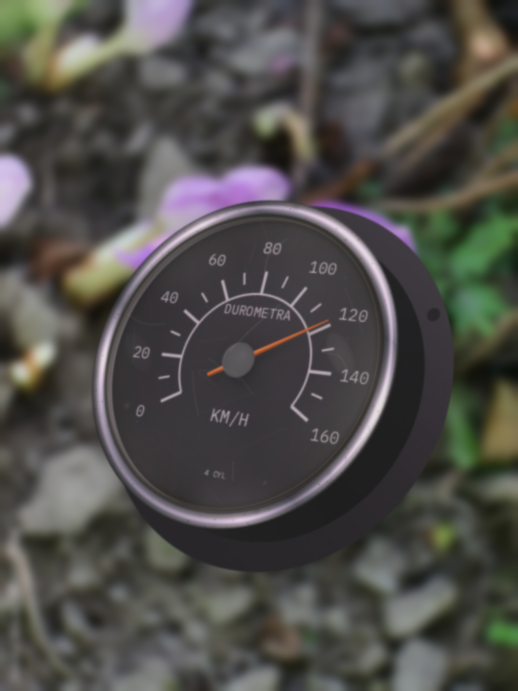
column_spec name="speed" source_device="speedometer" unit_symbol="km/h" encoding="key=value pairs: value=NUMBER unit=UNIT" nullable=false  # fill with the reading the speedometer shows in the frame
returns value=120 unit=km/h
